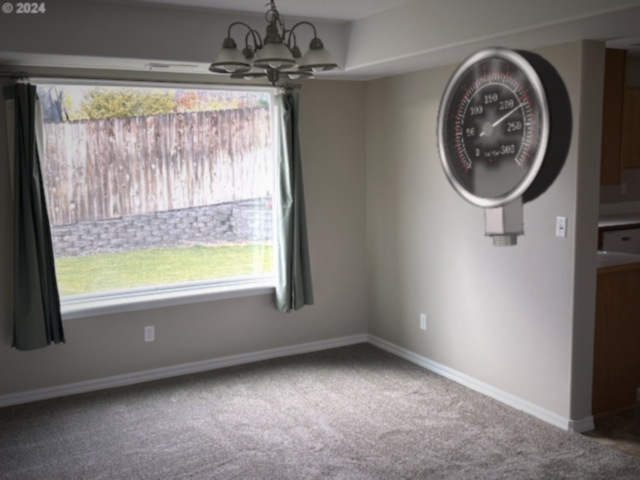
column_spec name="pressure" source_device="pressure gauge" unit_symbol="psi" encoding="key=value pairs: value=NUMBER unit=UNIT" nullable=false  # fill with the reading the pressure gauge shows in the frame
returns value=225 unit=psi
